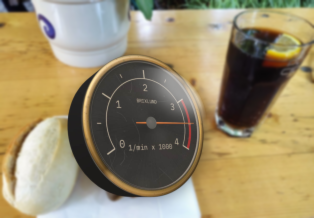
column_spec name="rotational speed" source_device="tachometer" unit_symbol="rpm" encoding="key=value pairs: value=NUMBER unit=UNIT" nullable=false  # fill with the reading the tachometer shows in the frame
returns value=3500 unit=rpm
